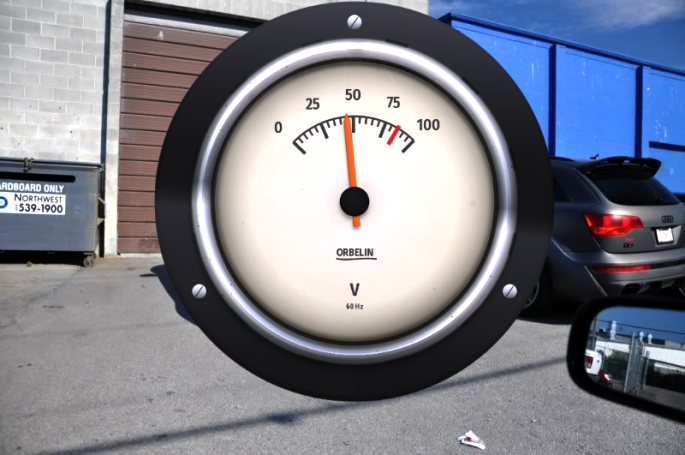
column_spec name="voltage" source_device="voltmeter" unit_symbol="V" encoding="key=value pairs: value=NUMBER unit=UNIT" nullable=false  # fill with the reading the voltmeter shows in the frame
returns value=45 unit=V
